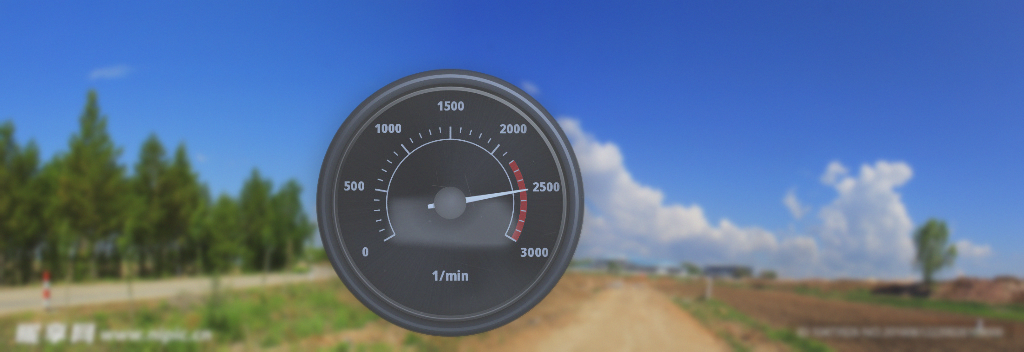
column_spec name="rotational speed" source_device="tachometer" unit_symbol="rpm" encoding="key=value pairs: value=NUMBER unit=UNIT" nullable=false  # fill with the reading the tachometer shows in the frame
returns value=2500 unit=rpm
